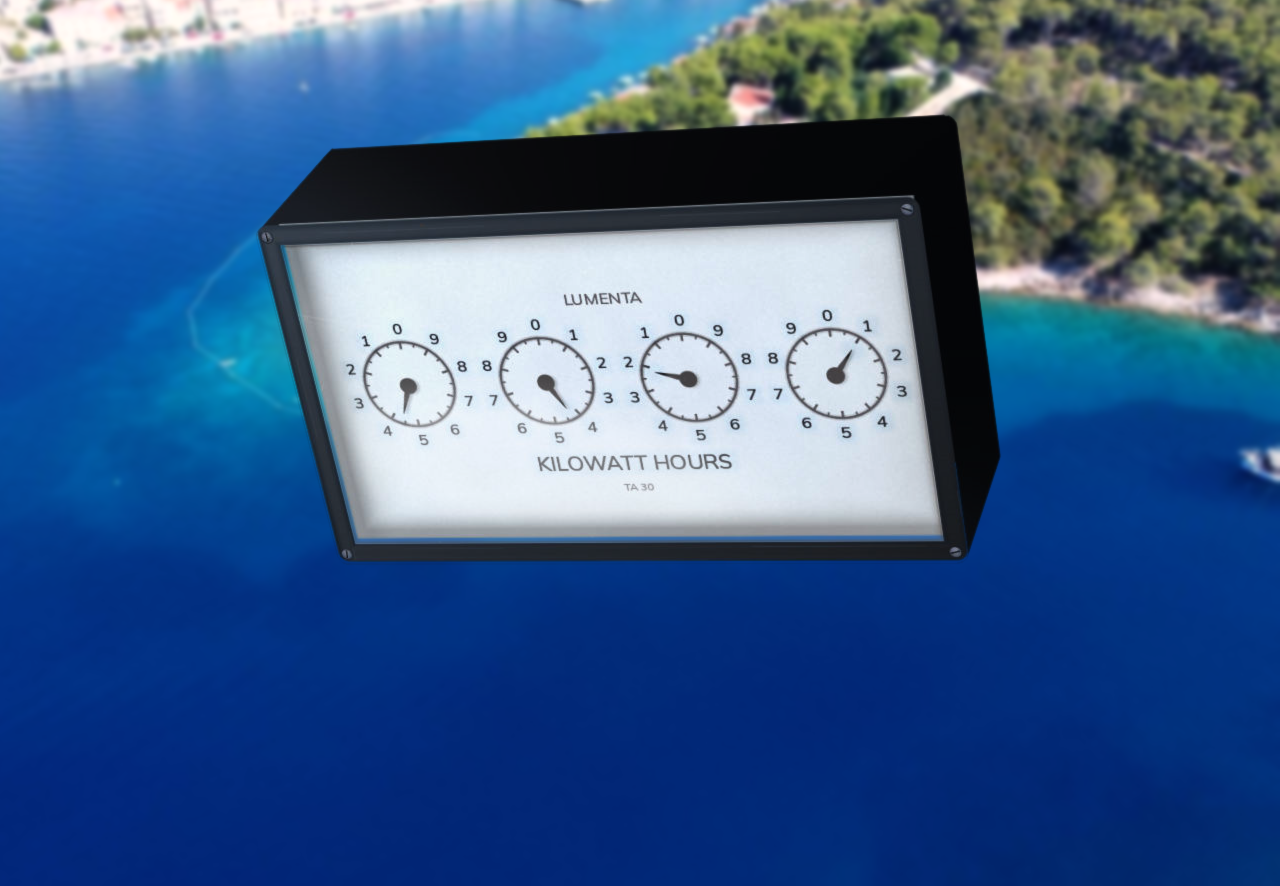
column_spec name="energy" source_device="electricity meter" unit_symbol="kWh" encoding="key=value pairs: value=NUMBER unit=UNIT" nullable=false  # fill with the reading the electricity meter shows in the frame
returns value=4421 unit=kWh
